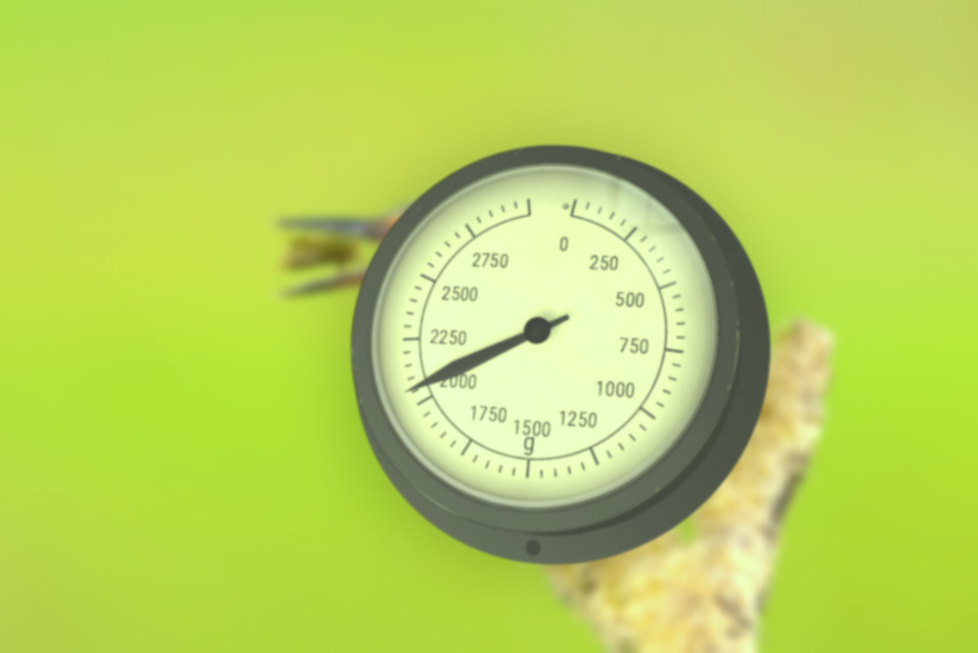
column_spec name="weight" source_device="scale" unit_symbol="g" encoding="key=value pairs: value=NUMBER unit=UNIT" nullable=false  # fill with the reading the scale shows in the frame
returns value=2050 unit=g
